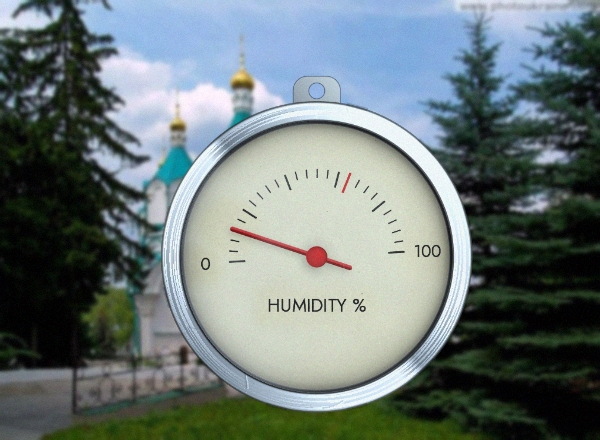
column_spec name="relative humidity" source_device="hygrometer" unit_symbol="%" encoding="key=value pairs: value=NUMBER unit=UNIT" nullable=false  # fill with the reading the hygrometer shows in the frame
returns value=12 unit=%
